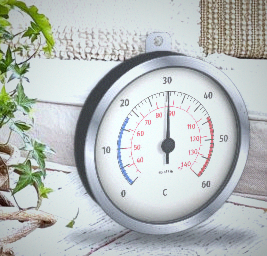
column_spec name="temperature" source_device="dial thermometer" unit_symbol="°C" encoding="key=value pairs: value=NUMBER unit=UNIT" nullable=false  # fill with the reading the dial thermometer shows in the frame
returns value=30 unit=°C
